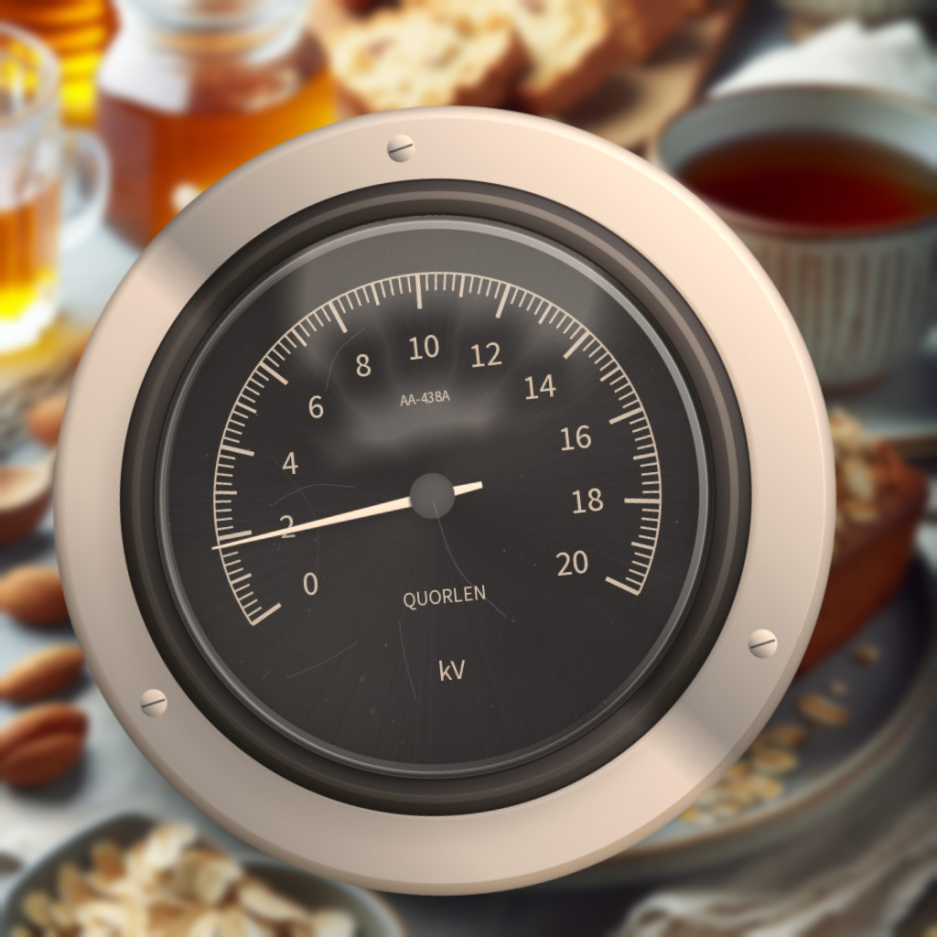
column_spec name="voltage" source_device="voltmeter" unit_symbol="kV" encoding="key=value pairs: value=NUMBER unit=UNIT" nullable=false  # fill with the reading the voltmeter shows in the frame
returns value=1.8 unit=kV
